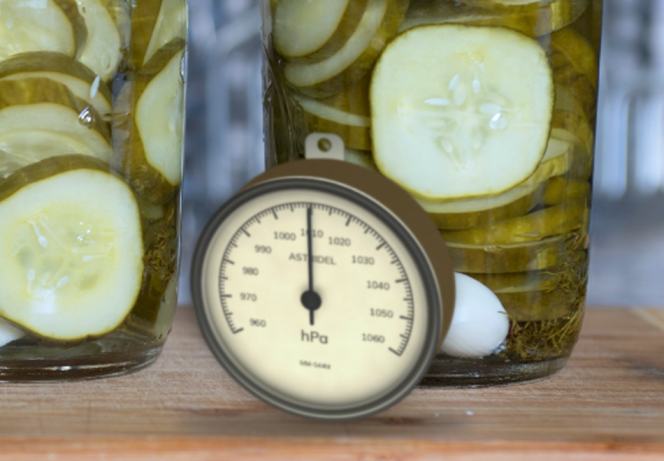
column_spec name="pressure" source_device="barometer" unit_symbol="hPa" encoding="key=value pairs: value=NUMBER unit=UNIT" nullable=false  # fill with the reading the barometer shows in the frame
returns value=1010 unit=hPa
